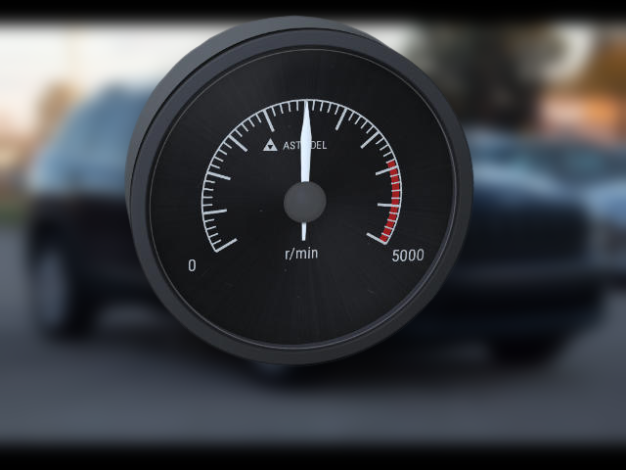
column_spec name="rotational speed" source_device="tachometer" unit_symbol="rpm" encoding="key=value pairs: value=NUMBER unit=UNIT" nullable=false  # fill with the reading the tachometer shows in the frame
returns value=2500 unit=rpm
